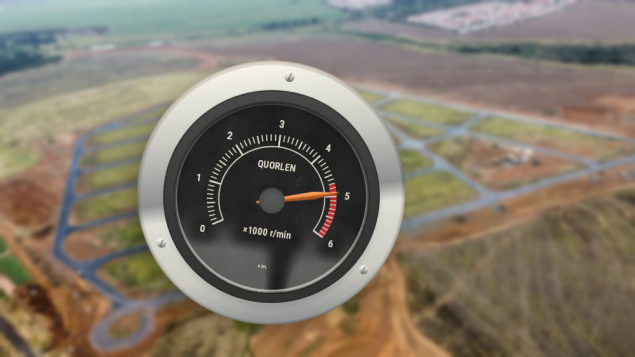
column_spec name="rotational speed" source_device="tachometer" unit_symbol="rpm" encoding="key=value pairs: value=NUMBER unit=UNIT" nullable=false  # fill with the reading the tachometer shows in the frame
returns value=4900 unit=rpm
